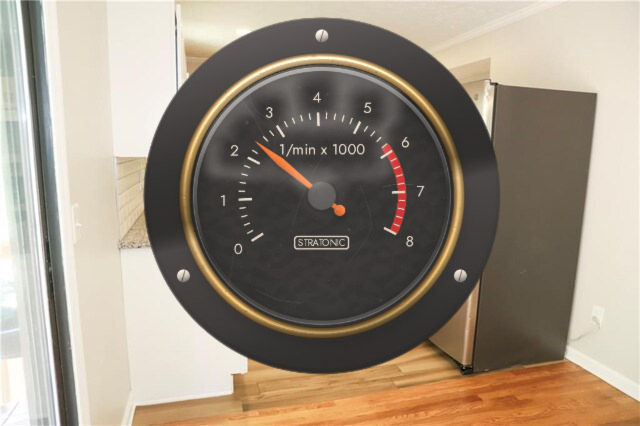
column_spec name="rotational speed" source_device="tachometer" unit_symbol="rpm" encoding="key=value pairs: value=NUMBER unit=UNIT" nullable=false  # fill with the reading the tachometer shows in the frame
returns value=2400 unit=rpm
